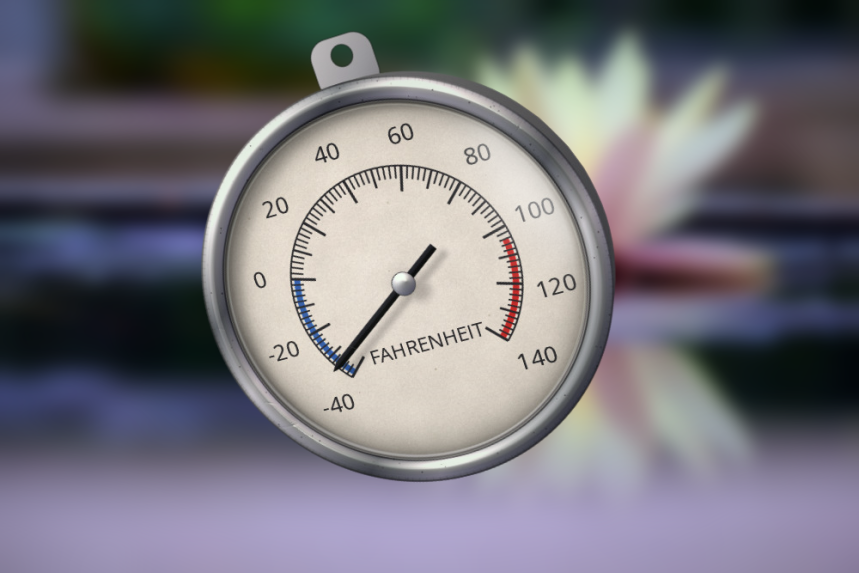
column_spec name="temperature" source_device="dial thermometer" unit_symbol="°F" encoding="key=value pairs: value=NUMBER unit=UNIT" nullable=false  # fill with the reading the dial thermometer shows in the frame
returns value=-34 unit=°F
